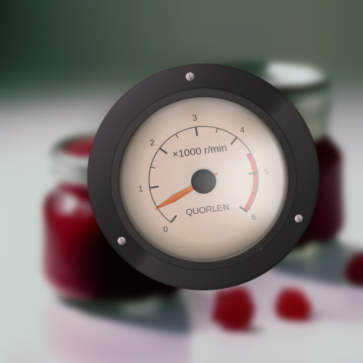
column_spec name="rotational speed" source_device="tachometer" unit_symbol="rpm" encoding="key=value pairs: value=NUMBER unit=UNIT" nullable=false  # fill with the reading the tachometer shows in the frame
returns value=500 unit=rpm
